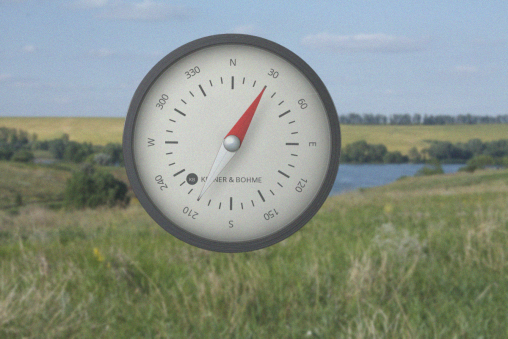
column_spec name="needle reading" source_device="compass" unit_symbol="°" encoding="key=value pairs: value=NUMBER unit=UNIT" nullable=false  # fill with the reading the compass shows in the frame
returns value=30 unit=°
